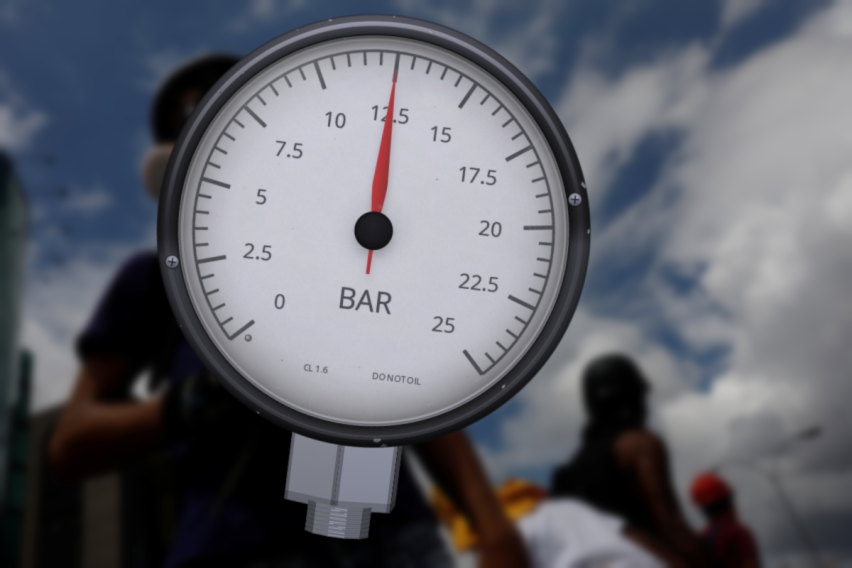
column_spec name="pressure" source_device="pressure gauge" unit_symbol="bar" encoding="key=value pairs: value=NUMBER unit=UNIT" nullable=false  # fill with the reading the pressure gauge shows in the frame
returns value=12.5 unit=bar
